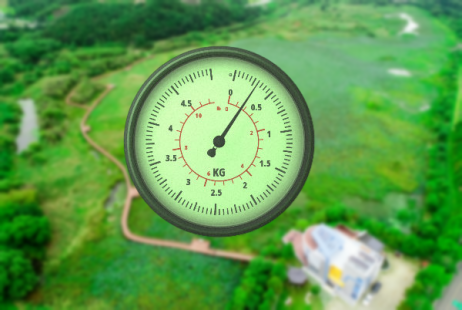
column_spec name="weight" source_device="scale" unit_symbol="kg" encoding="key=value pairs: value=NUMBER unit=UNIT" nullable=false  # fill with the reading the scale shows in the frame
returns value=0.3 unit=kg
